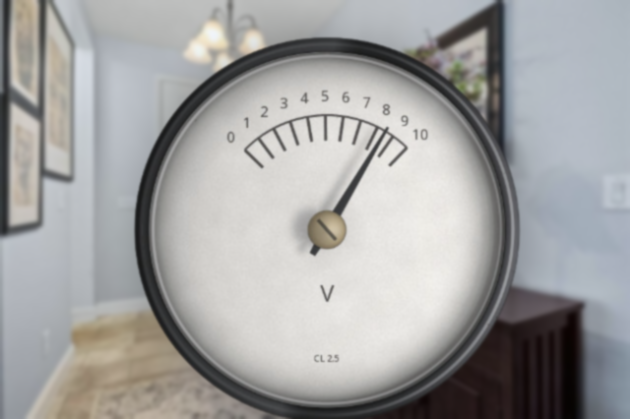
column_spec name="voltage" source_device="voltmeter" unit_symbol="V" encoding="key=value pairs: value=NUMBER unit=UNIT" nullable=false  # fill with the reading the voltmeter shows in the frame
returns value=8.5 unit=V
